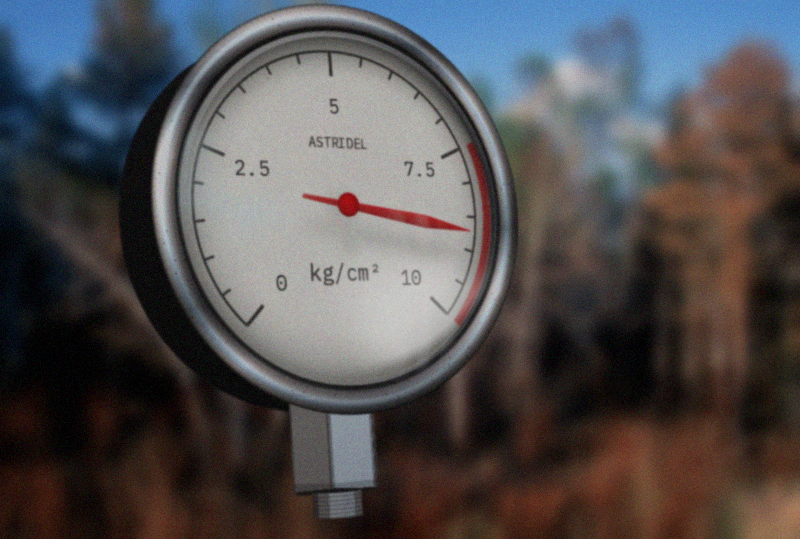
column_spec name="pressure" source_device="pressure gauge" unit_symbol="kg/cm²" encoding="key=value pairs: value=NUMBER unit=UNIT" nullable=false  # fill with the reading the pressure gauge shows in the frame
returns value=8.75 unit=kg/cm²
